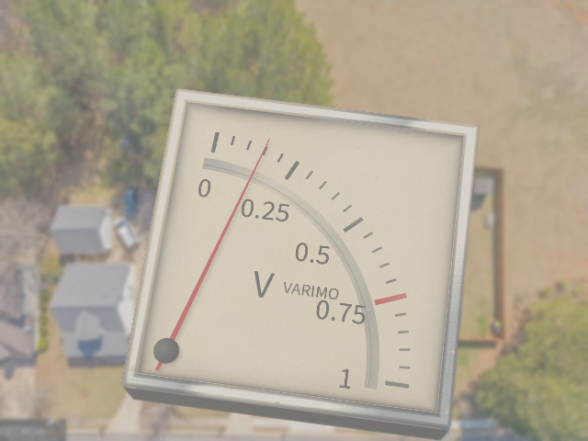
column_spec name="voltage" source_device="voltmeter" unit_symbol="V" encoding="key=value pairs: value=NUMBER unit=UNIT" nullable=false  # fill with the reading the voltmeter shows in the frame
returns value=0.15 unit=V
